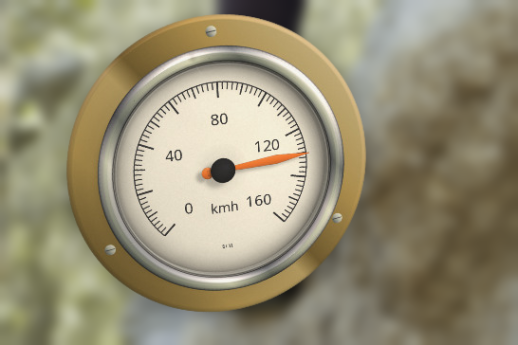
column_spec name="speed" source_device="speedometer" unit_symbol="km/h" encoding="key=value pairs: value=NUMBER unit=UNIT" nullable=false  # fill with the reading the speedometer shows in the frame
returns value=130 unit=km/h
